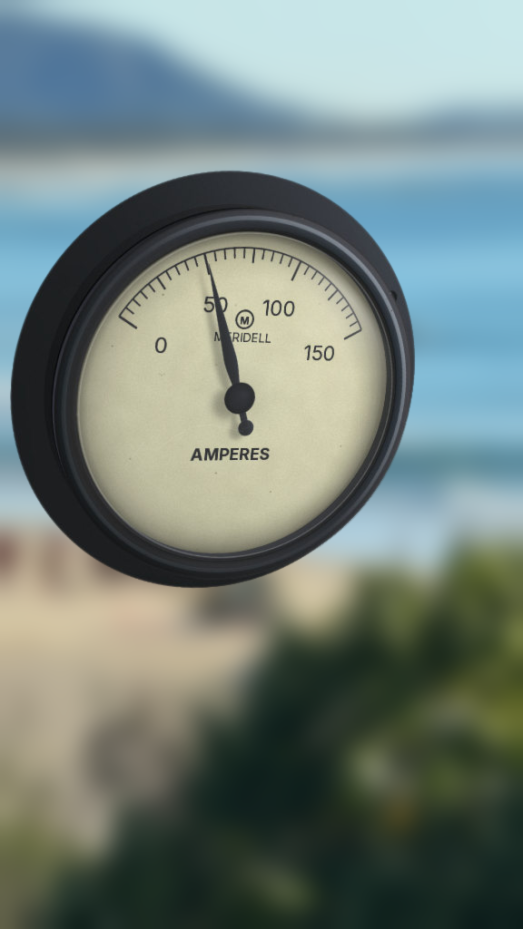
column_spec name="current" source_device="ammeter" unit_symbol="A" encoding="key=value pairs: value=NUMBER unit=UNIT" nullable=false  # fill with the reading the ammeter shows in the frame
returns value=50 unit=A
